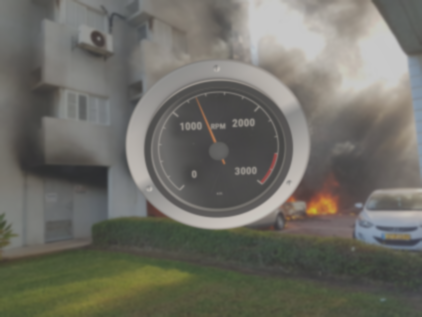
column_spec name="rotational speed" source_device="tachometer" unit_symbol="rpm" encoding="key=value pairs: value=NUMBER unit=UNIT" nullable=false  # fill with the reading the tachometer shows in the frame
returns value=1300 unit=rpm
